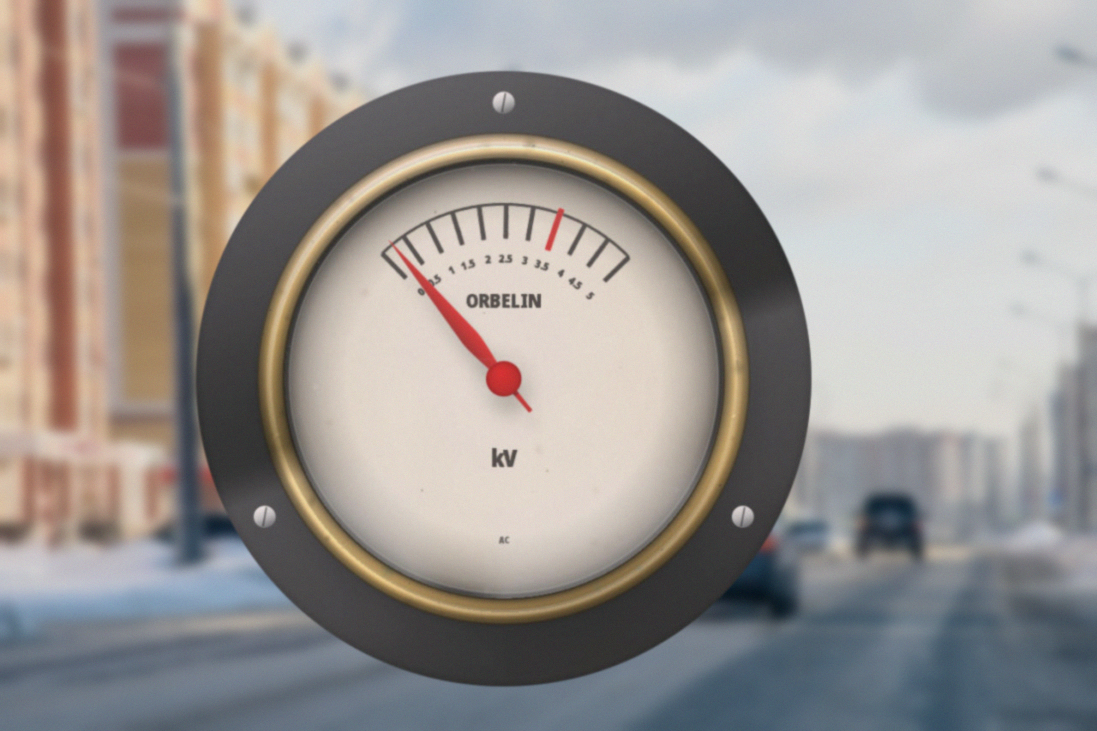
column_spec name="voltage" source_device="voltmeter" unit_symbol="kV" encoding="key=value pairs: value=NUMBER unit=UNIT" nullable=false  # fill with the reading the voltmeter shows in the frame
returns value=0.25 unit=kV
